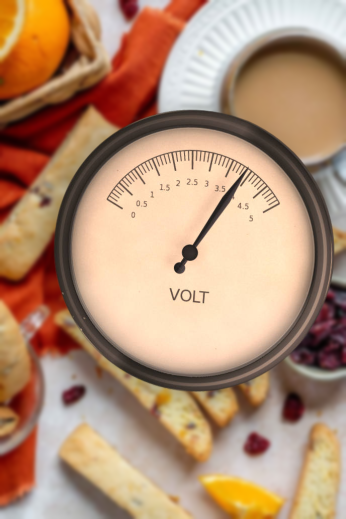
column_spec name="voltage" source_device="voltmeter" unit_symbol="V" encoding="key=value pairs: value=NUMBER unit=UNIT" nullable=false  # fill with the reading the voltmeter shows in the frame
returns value=3.9 unit=V
